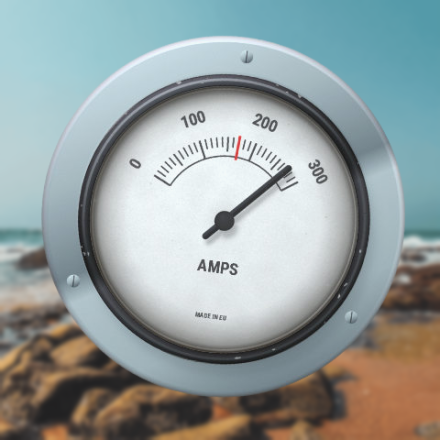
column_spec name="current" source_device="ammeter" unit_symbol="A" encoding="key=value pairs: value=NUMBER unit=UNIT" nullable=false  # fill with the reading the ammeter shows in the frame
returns value=270 unit=A
